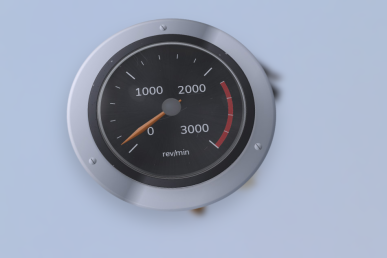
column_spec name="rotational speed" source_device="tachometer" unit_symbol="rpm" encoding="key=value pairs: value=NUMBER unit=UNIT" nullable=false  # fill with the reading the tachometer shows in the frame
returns value=100 unit=rpm
